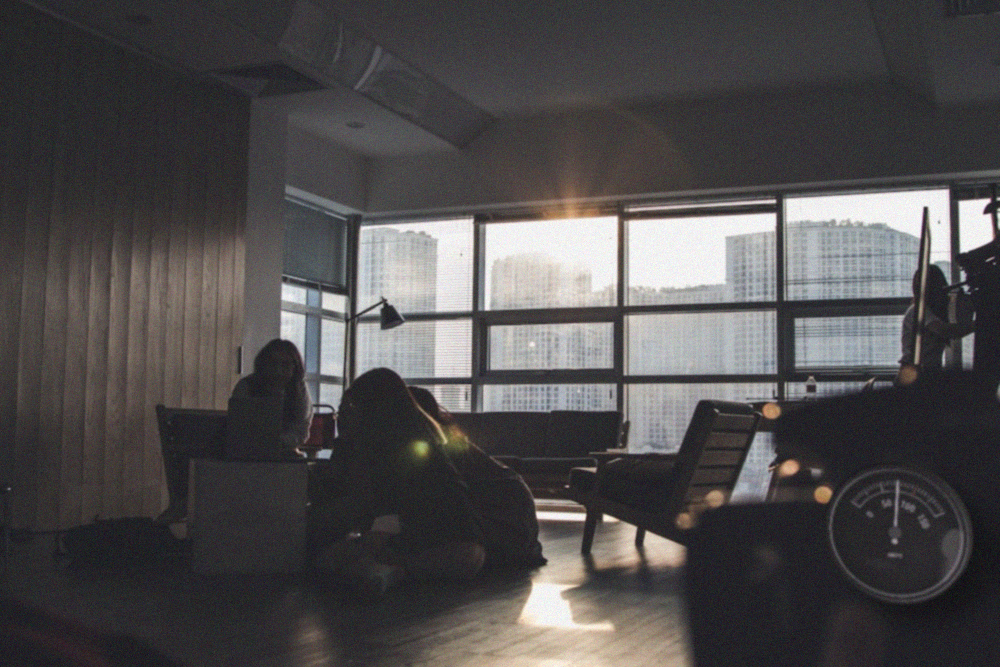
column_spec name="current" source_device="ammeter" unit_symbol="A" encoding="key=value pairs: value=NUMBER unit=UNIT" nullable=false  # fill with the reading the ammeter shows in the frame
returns value=75 unit=A
